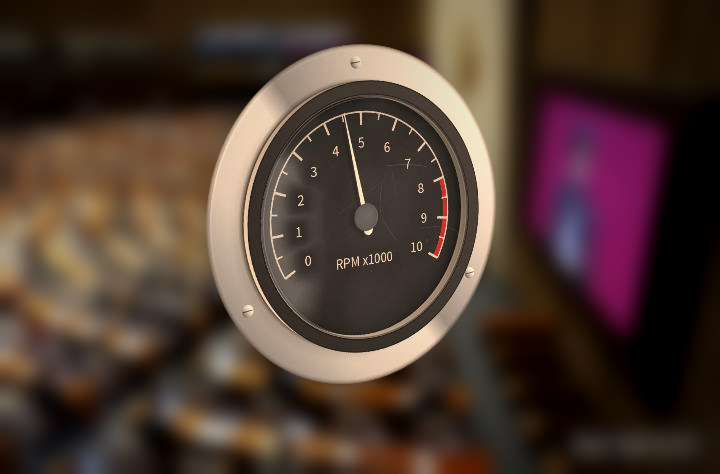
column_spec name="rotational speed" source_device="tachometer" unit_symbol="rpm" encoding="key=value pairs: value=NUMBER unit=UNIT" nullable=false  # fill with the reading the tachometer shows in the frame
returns value=4500 unit=rpm
